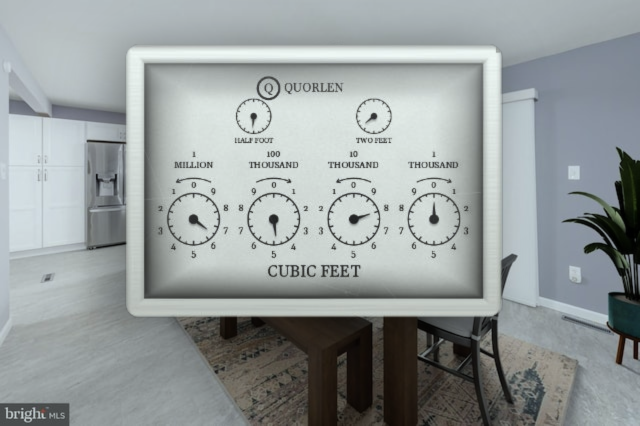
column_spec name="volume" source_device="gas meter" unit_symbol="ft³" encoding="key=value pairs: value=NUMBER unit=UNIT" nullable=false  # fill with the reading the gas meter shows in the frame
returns value=648000 unit=ft³
